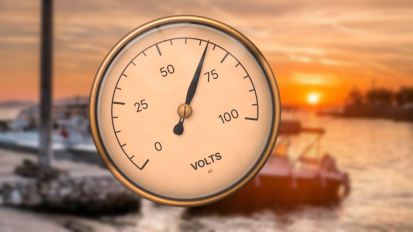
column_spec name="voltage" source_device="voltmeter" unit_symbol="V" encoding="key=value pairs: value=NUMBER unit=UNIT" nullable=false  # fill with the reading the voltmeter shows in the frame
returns value=67.5 unit=V
